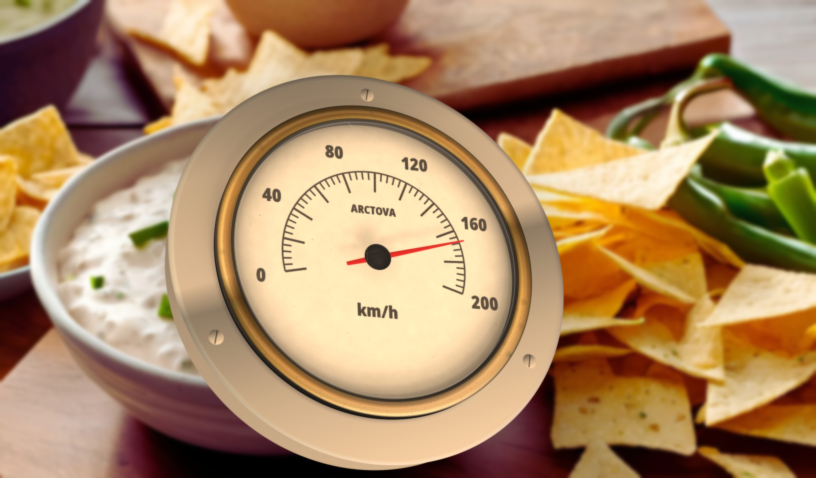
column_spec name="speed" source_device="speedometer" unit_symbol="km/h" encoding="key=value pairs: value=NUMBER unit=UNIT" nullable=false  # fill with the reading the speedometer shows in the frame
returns value=168 unit=km/h
